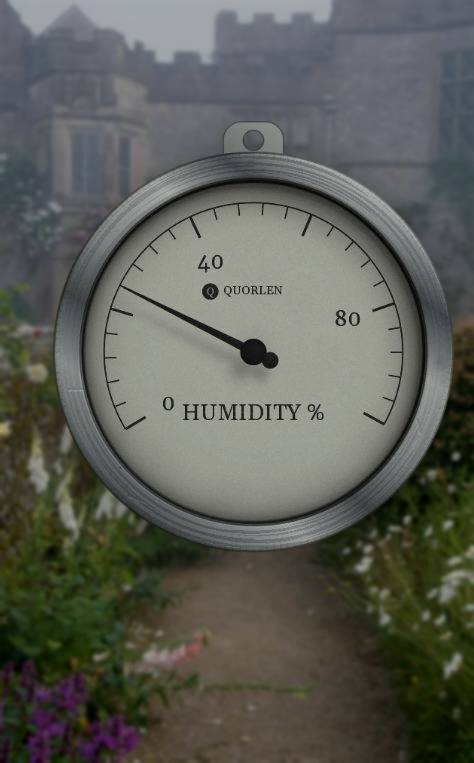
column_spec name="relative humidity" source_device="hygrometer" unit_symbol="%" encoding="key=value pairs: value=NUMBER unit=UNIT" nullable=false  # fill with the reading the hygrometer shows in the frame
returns value=24 unit=%
